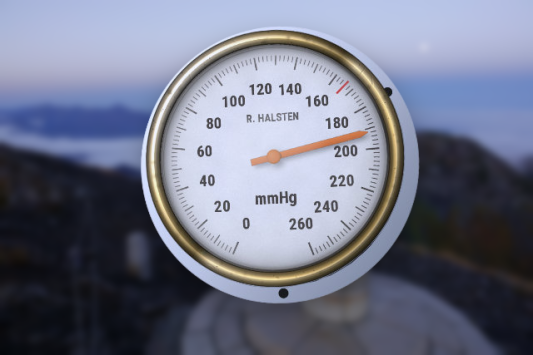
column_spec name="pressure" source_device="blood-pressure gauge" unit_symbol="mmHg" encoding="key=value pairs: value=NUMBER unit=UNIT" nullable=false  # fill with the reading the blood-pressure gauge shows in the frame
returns value=192 unit=mmHg
